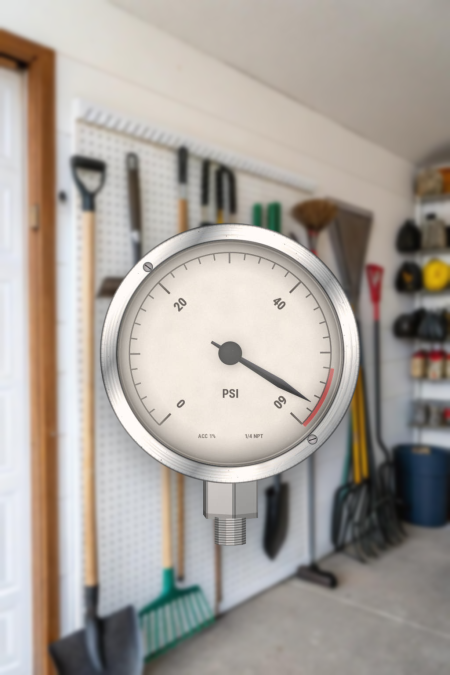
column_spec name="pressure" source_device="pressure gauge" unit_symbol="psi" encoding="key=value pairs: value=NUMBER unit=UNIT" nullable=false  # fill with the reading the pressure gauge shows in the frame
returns value=57 unit=psi
